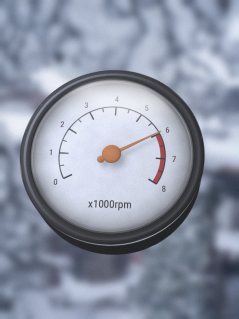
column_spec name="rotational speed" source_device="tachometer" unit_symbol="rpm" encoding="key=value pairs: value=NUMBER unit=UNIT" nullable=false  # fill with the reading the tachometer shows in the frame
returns value=6000 unit=rpm
